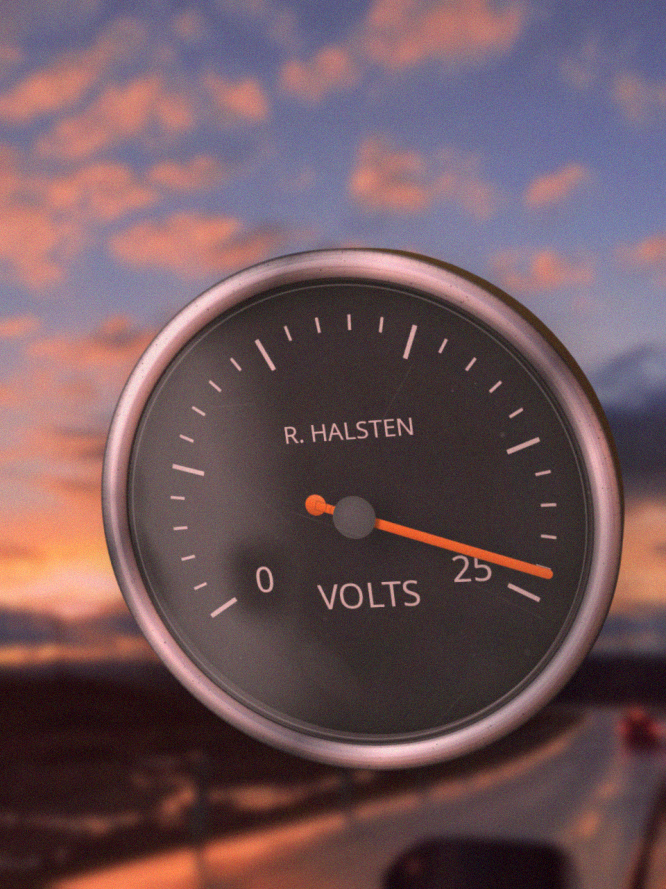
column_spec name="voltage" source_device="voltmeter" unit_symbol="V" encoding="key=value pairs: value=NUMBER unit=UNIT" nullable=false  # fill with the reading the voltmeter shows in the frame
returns value=24 unit=V
